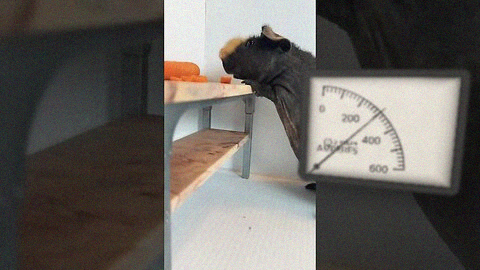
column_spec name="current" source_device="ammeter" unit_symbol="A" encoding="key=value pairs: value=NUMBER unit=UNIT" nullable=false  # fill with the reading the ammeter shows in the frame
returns value=300 unit=A
